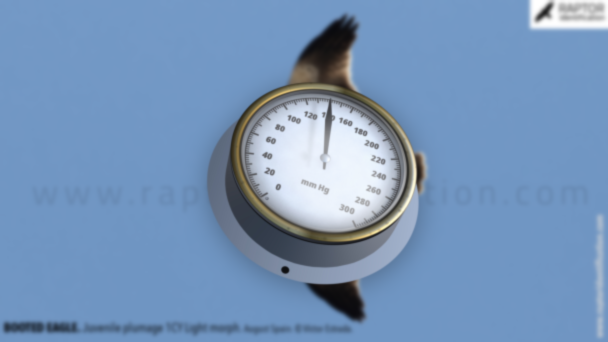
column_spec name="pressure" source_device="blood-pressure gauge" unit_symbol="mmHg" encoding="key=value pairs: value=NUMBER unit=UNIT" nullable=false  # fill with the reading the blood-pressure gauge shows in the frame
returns value=140 unit=mmHg
